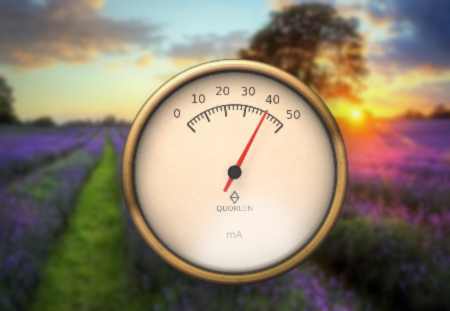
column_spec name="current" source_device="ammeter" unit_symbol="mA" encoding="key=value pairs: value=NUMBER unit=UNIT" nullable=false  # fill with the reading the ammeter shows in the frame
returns value=40 unit=mA
